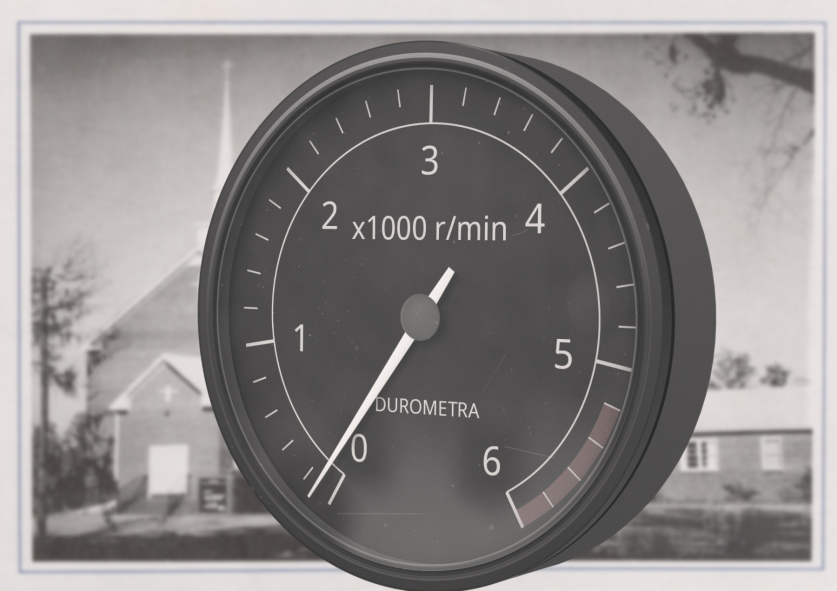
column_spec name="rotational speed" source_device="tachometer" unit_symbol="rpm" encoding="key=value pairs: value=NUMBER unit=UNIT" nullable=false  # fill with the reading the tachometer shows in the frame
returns value=100 unit=rpm
